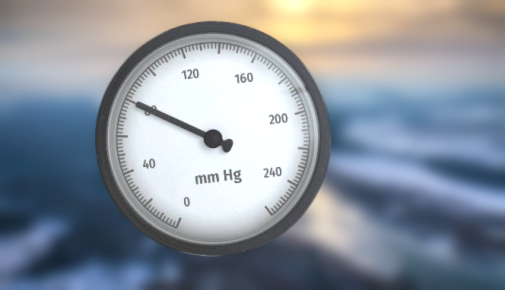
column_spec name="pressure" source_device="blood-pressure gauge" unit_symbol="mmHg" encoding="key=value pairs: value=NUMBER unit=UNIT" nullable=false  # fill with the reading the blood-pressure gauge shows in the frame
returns value=80 unit=mmHg
